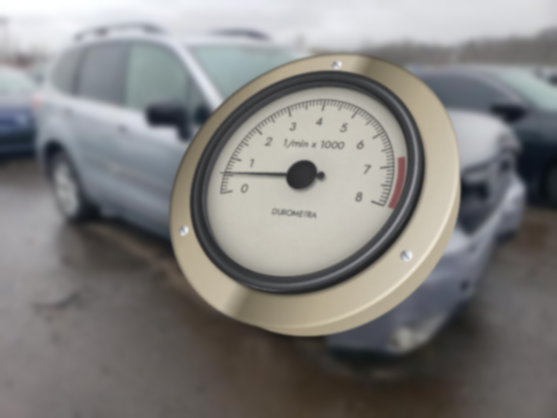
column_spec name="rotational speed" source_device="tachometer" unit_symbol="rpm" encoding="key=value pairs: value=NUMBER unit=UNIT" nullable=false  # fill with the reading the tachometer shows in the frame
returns value=500 unit=rpm
